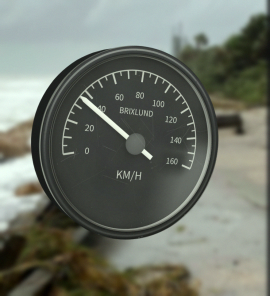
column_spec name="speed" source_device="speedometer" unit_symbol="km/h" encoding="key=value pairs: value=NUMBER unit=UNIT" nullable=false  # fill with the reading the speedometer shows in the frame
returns value=35 unit=km/h
